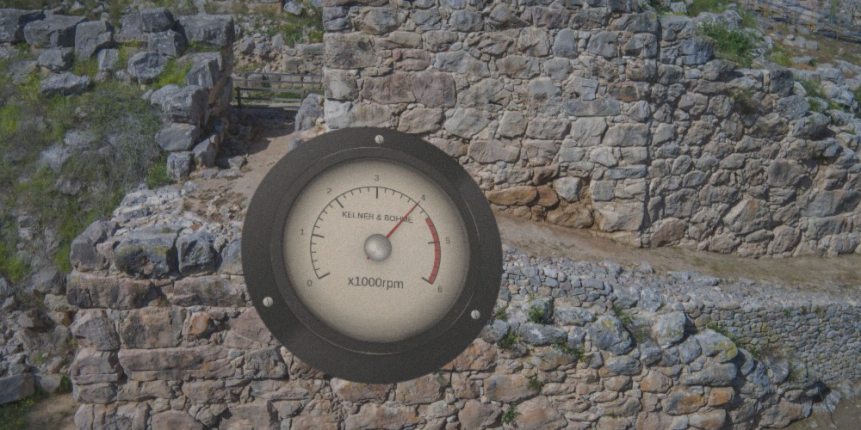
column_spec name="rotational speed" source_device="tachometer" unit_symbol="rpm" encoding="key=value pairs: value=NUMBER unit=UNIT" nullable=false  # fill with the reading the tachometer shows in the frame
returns value=4000 unit=rpm
